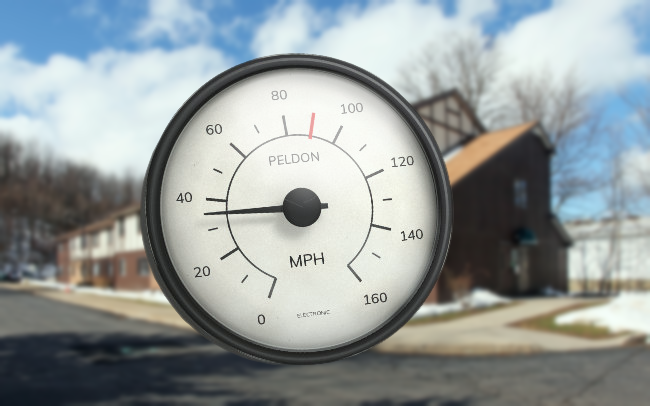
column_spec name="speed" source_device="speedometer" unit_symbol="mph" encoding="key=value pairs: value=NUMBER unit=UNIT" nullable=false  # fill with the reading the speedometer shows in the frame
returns value=35 unit=mph
